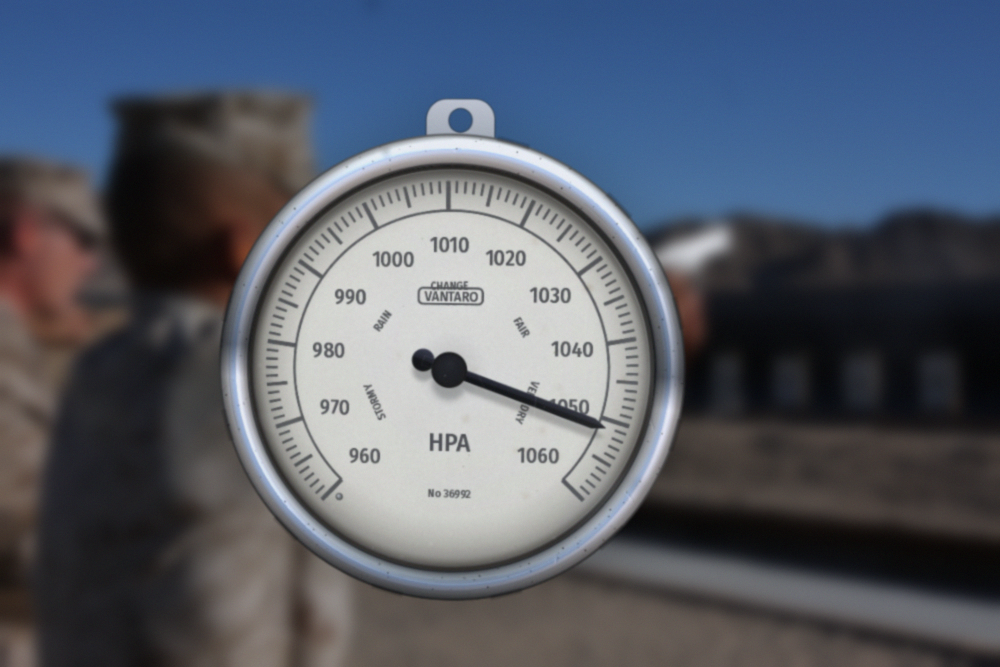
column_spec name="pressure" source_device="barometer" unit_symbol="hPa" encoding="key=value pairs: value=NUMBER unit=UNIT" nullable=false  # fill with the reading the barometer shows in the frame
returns value=1051 unit=hPa
